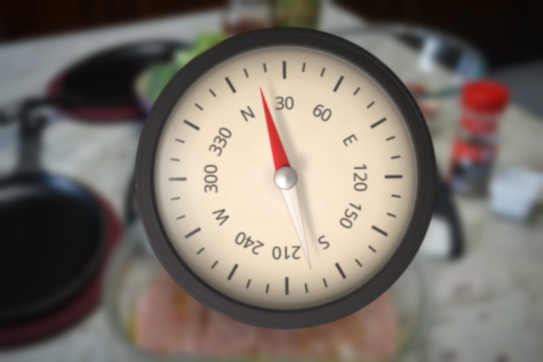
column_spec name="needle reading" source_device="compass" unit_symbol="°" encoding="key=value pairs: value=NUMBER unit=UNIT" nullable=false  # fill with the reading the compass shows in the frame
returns value=15 unit=°
